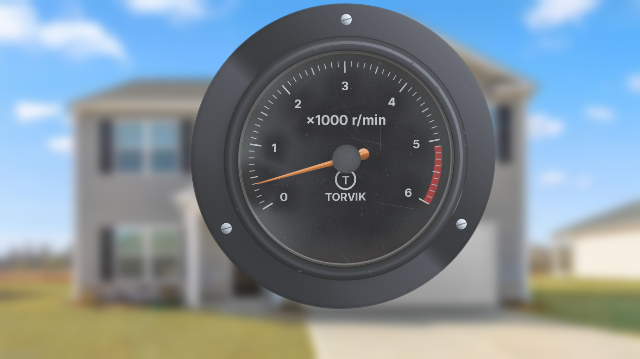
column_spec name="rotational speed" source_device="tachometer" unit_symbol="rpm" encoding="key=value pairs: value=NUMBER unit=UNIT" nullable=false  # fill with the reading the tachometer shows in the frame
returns value=400 unit=rpm
